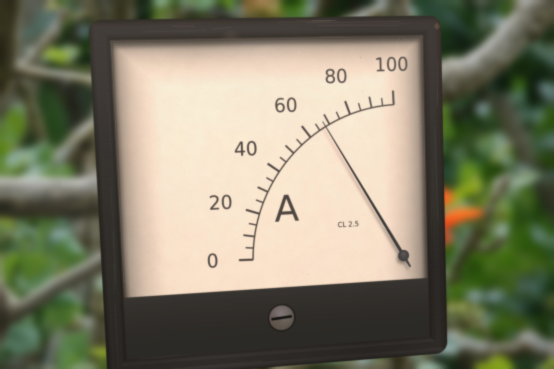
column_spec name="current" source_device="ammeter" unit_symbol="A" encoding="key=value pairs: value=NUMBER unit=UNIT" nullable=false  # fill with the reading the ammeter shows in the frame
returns value=67.5 unit=A
